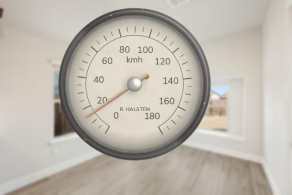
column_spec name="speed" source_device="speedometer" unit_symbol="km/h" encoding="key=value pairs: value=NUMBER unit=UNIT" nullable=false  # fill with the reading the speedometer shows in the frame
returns value=15 unit=km/h
